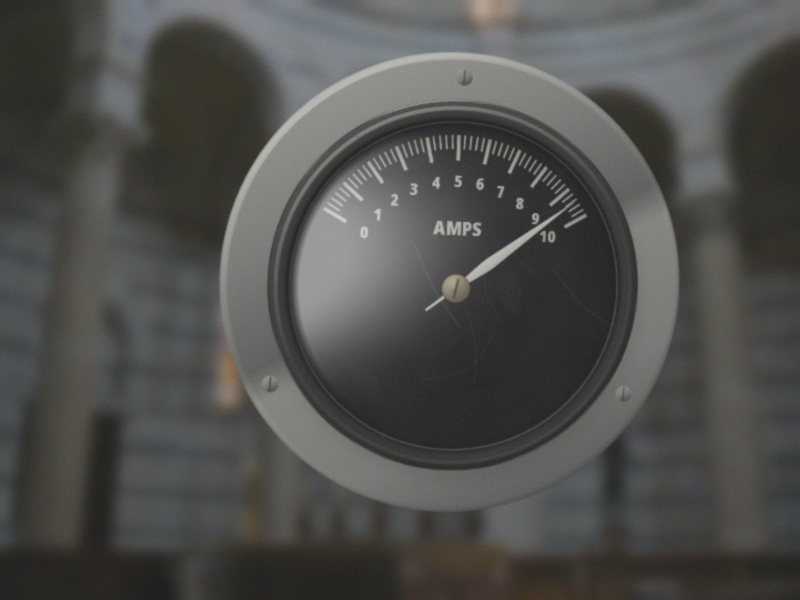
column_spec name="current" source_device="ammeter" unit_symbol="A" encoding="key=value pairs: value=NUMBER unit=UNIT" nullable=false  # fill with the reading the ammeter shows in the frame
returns value=9.4 unit=A
